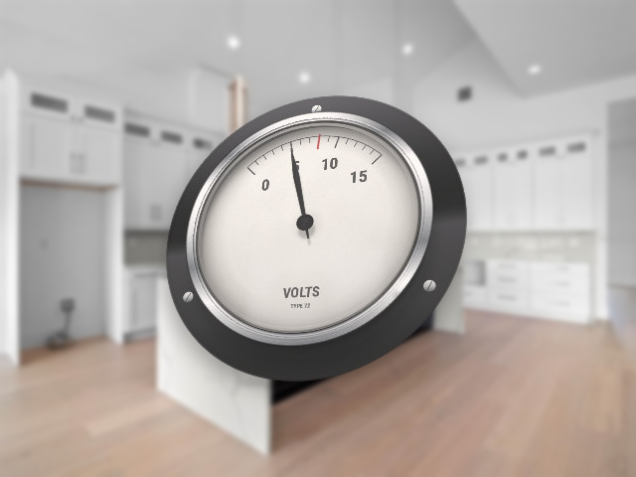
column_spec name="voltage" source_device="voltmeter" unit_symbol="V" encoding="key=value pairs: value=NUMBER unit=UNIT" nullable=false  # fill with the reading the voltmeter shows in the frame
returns value=5 unit=V
